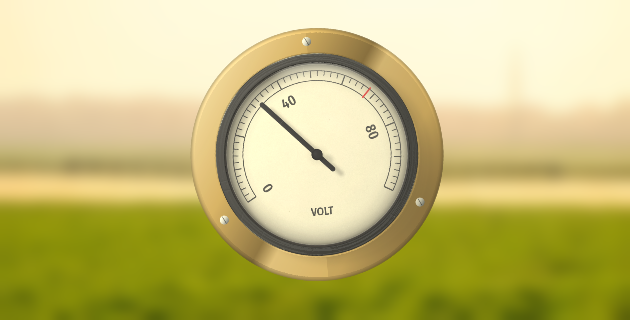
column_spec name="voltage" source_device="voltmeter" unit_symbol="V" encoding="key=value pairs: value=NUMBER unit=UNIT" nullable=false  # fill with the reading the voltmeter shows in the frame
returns value=32 unit=V
